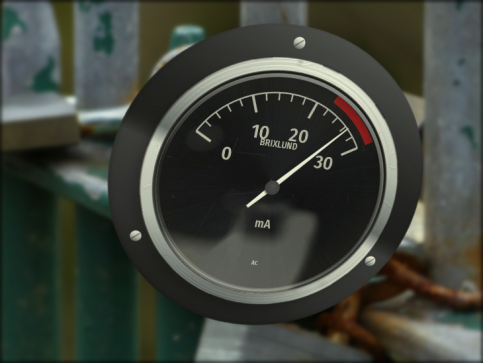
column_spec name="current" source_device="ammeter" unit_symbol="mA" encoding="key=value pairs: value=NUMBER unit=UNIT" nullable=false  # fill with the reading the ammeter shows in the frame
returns value=26 unit=mA
